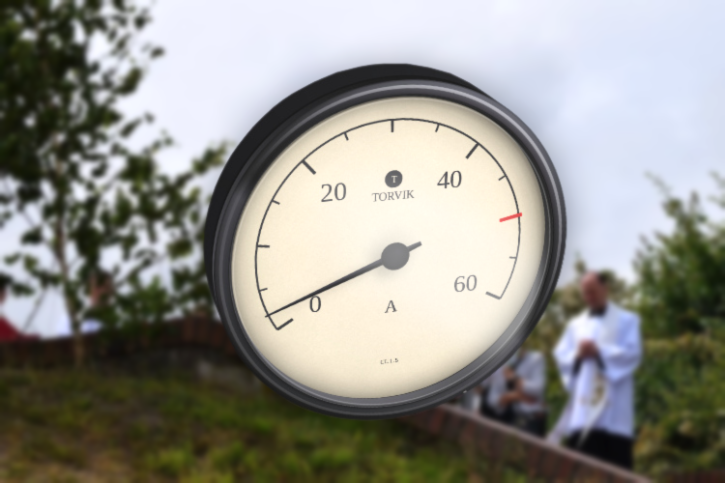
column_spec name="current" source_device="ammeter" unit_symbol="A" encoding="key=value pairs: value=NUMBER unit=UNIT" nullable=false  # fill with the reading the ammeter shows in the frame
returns value=2.5 unit=A
